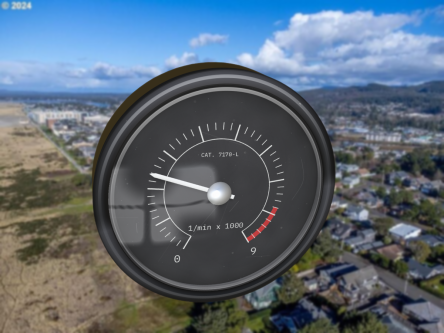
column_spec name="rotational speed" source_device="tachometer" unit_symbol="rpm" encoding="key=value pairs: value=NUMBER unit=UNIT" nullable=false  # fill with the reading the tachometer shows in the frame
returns value=2400 unit=rpm
